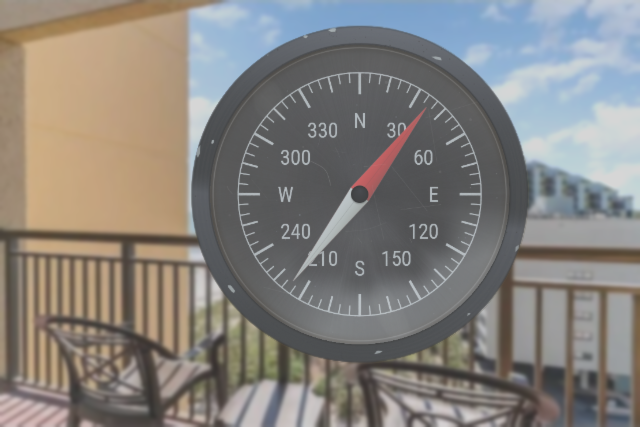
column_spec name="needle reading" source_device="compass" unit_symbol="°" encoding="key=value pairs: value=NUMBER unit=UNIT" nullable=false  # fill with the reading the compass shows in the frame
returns value=37.5 unit=°
